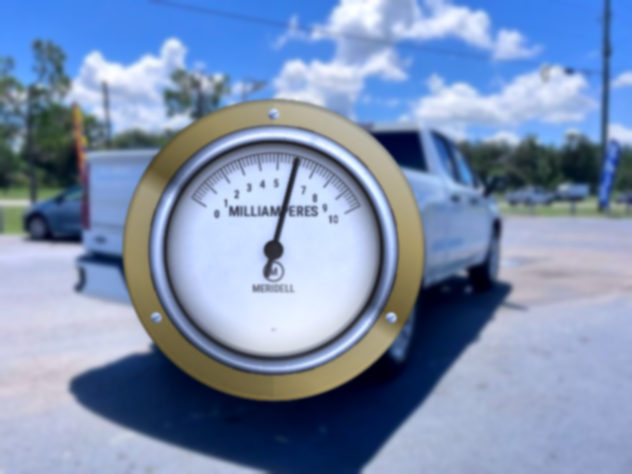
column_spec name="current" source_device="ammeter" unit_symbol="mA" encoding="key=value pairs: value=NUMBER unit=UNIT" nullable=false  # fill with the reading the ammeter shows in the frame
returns value=6 unit=mA
